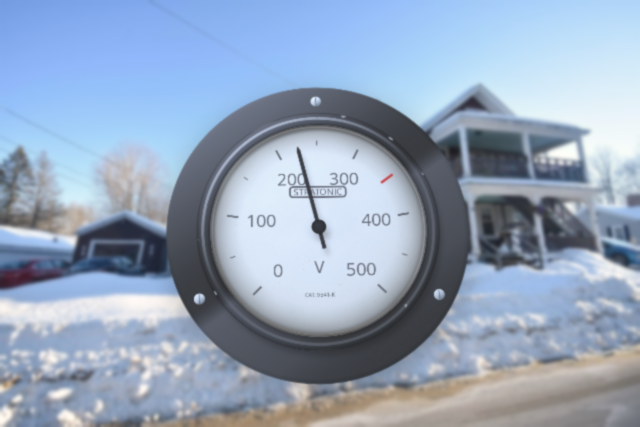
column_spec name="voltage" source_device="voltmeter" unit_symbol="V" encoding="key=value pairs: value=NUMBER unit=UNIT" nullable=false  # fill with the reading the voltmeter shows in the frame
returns value=225 unit=V
